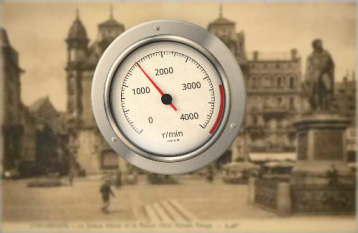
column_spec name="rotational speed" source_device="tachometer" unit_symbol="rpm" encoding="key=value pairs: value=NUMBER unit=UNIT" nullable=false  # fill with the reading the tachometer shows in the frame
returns value=1500 unit=rpm
